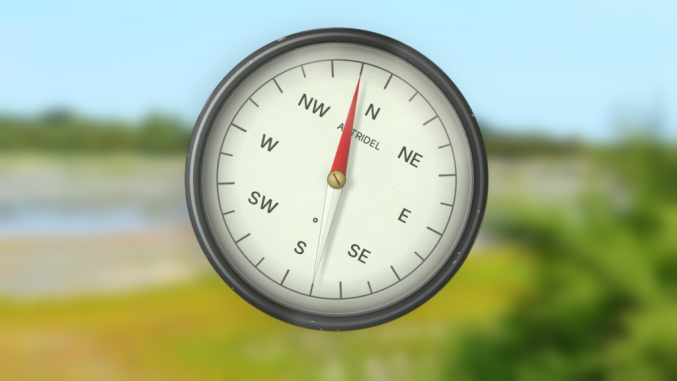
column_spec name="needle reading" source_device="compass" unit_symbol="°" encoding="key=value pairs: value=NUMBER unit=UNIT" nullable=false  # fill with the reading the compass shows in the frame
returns value=345 unit=°
